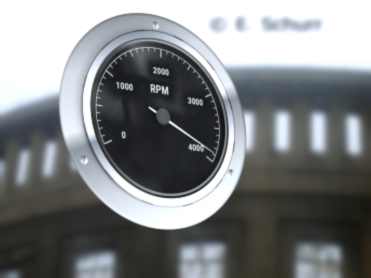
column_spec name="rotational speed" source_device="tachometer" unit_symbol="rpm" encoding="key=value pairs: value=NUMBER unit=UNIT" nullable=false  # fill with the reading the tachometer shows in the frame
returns value=3900 unit=rpm
